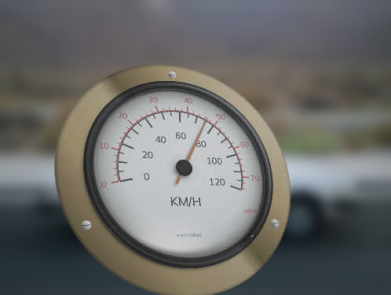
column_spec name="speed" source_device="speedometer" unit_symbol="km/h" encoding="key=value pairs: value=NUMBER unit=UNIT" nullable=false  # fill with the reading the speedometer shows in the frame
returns value=75 unit=km/h
